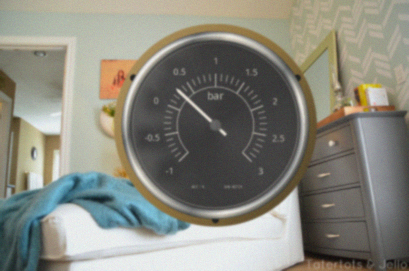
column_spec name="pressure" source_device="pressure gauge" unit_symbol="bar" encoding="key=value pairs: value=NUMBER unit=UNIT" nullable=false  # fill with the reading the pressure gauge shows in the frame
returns value=0.3 unit=bar
